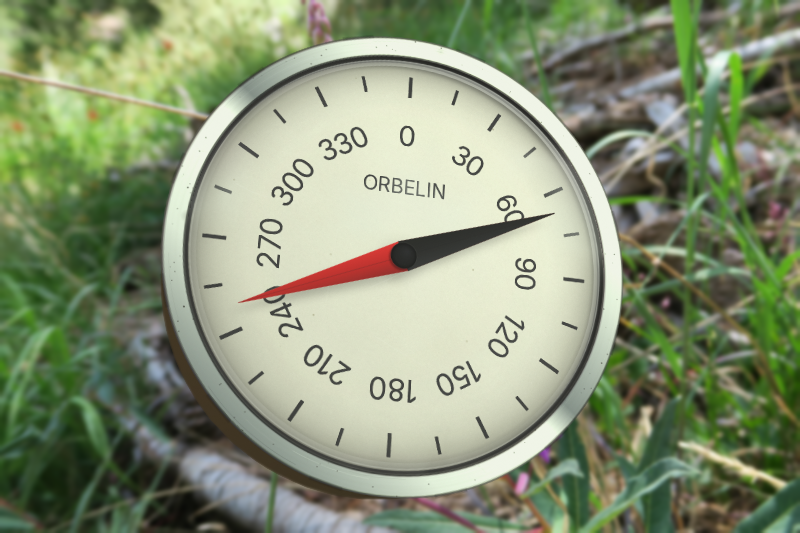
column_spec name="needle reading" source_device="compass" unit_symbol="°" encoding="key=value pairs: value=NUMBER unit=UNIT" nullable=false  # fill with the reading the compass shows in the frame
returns value=247.5 unit=°
